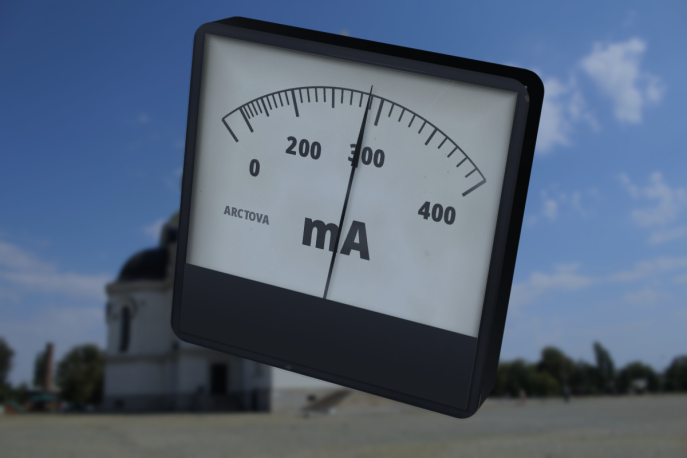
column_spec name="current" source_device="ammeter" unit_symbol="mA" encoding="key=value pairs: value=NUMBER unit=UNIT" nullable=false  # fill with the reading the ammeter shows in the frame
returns value=290 unit=mA
